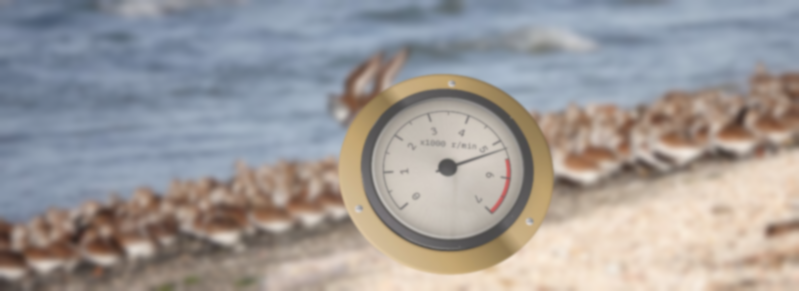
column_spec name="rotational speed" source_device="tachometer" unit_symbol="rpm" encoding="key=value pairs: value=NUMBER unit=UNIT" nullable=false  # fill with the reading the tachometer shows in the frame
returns value=5250 unit=rpm
